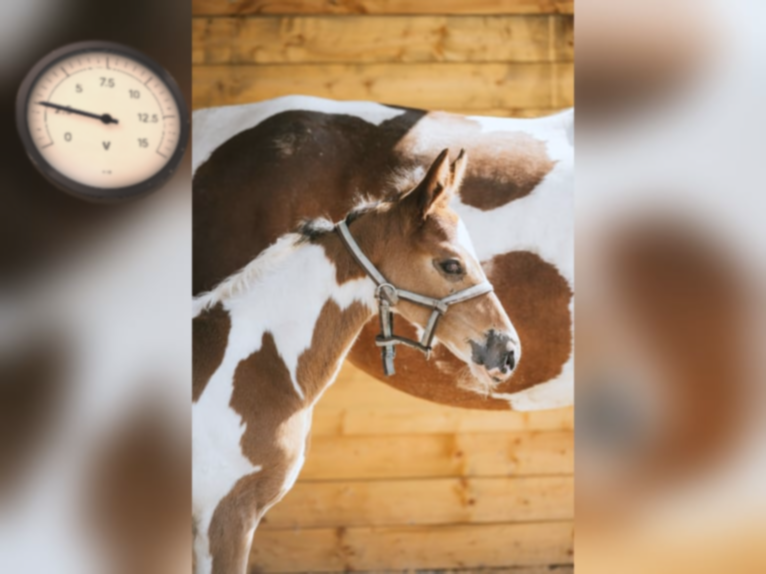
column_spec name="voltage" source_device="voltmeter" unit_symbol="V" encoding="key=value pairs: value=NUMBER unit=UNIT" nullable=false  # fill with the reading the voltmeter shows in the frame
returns value=2.5 unit=V
